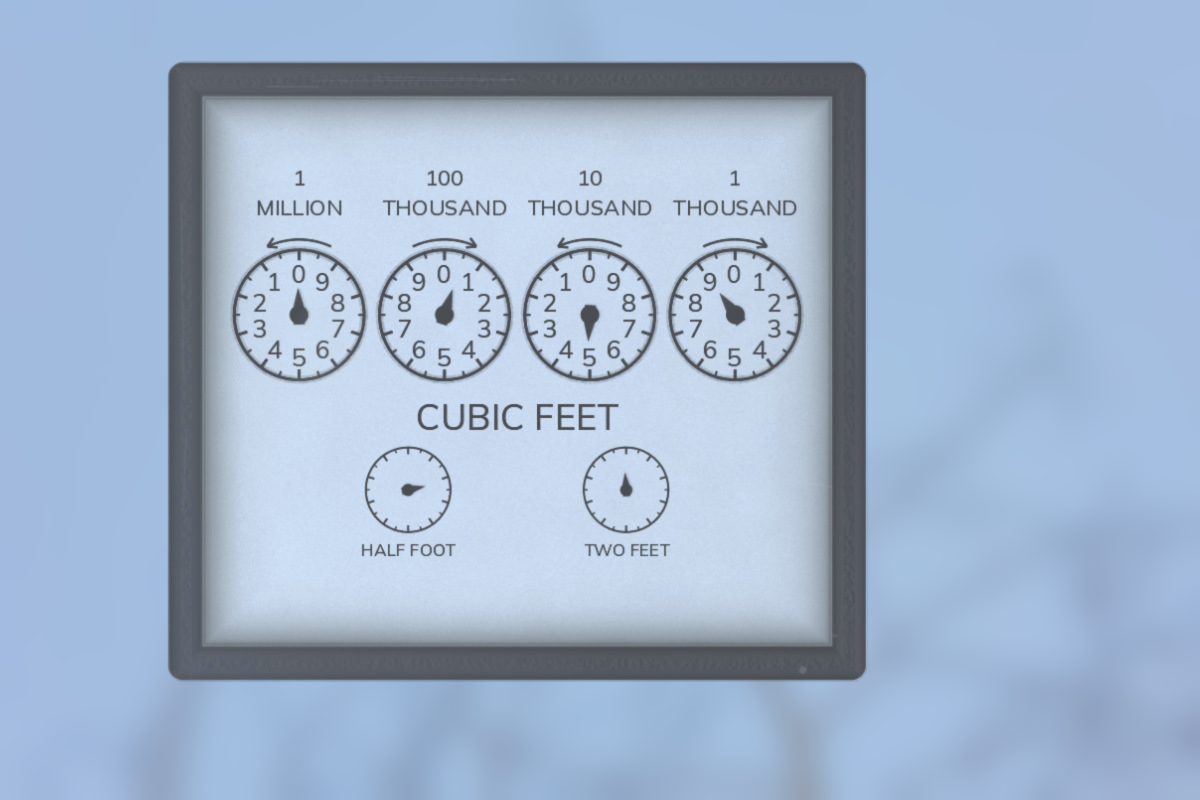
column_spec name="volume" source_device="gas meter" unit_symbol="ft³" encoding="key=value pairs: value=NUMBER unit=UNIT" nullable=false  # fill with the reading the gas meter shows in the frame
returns value=4900 unit=ft³
